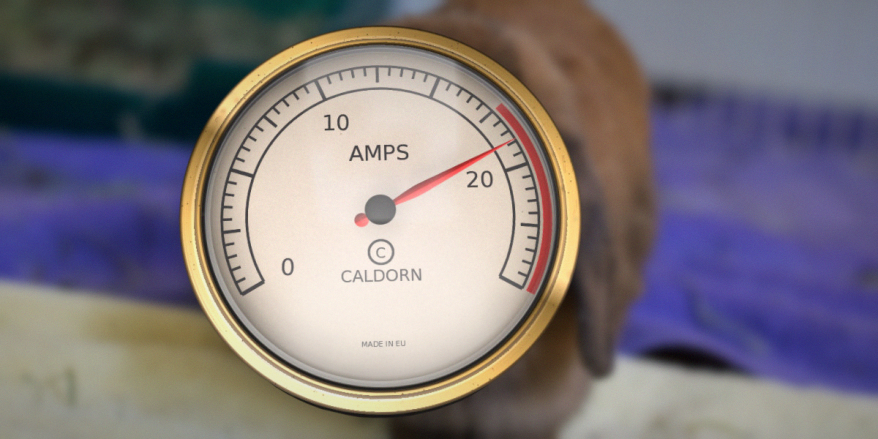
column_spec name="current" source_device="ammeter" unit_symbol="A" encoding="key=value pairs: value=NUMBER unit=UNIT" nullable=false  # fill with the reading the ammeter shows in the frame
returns value=19 unit=A
